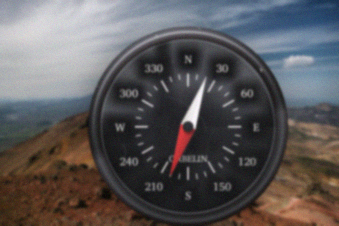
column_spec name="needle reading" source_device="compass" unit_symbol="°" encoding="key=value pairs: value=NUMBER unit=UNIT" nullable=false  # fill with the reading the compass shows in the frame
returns value=200 unit=°
